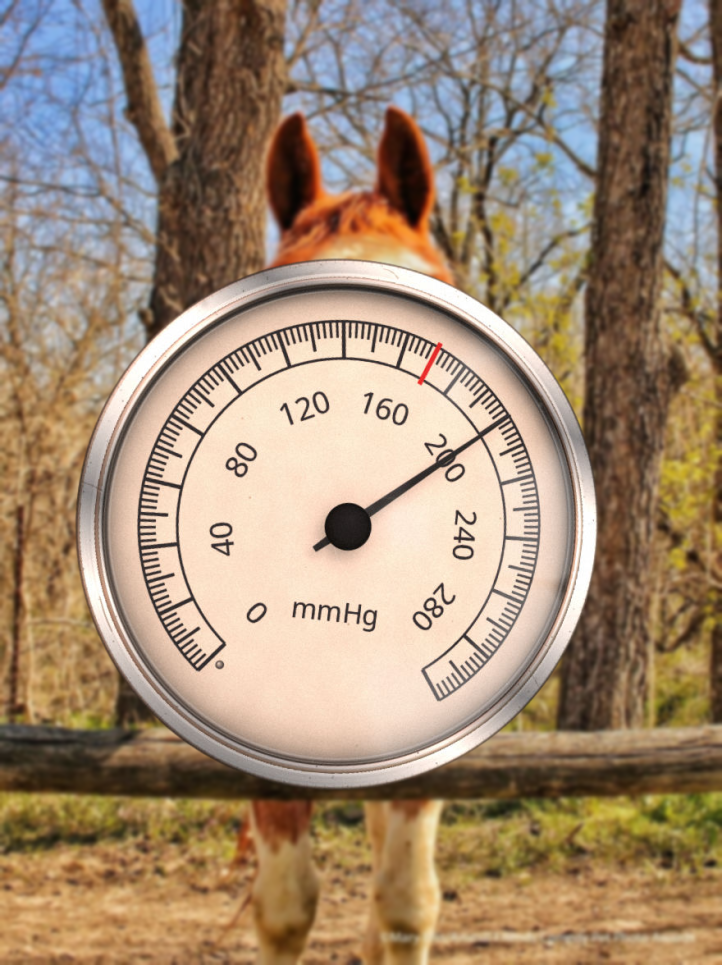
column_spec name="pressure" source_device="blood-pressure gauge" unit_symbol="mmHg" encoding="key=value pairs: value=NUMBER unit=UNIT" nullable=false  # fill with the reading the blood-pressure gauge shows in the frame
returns value=200 unit=mmHg
